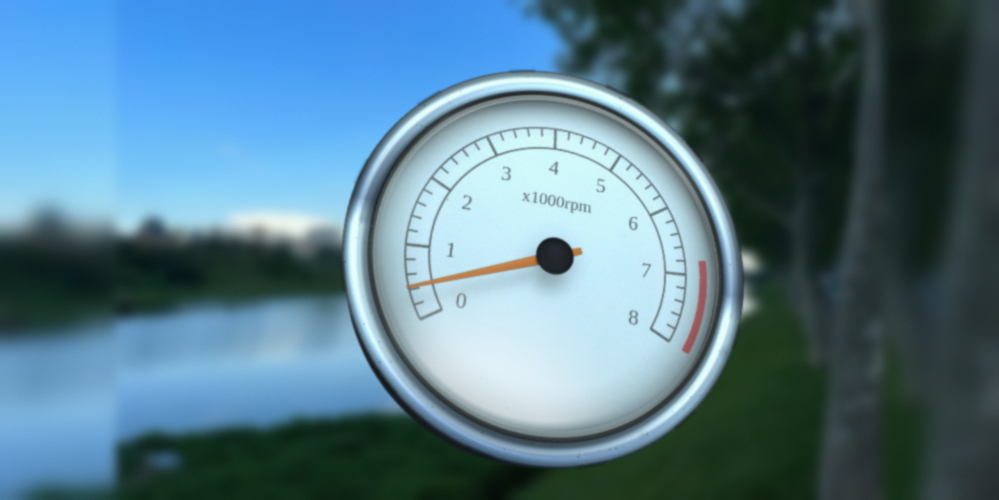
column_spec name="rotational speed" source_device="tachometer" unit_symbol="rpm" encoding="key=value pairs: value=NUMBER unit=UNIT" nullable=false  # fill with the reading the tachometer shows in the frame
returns value=400 unit=rpm
